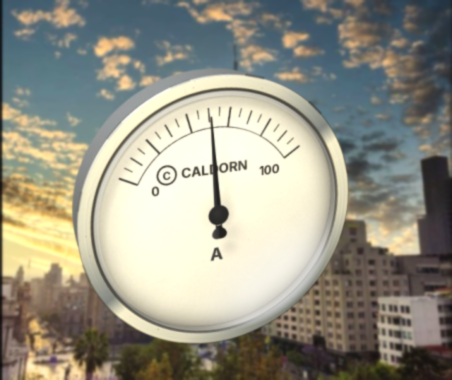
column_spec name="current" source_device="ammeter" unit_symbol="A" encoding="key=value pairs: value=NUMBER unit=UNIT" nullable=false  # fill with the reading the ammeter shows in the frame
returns value=50 unit=A
